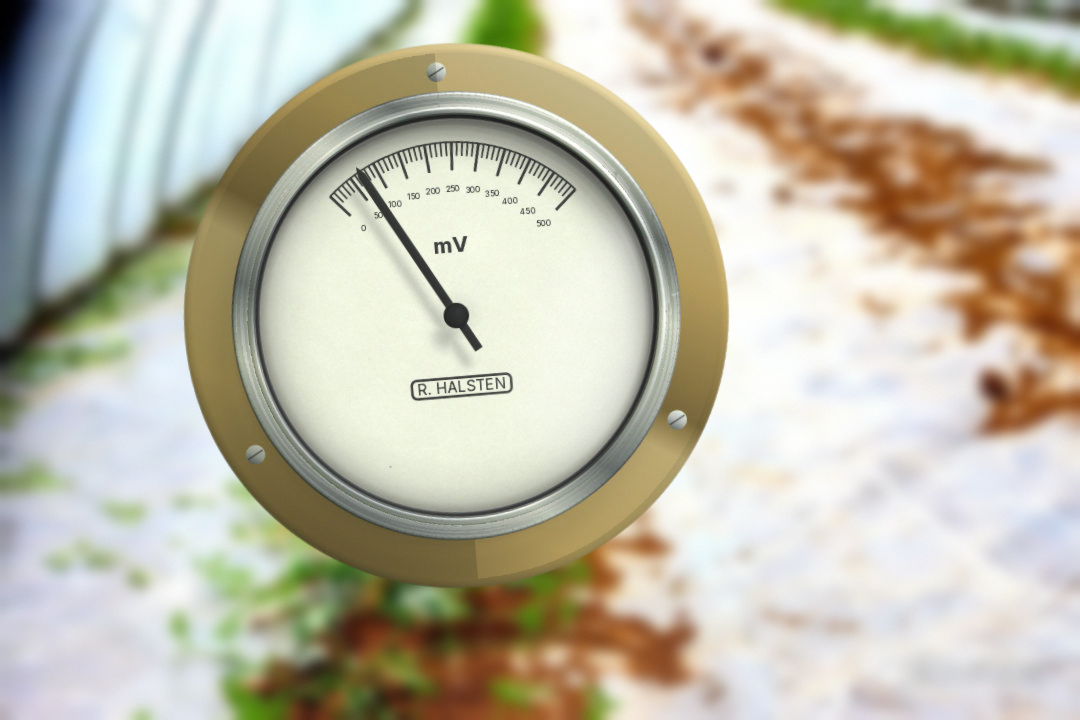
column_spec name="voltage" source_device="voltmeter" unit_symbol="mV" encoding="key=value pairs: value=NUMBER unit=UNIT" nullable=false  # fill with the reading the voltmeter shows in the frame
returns value=70 unit=mV
